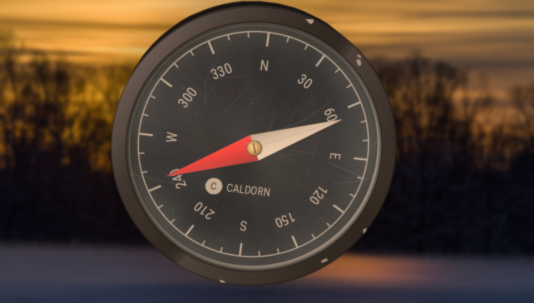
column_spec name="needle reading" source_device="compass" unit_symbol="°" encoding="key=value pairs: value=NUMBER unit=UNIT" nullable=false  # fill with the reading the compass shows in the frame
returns value=245 unit=°
